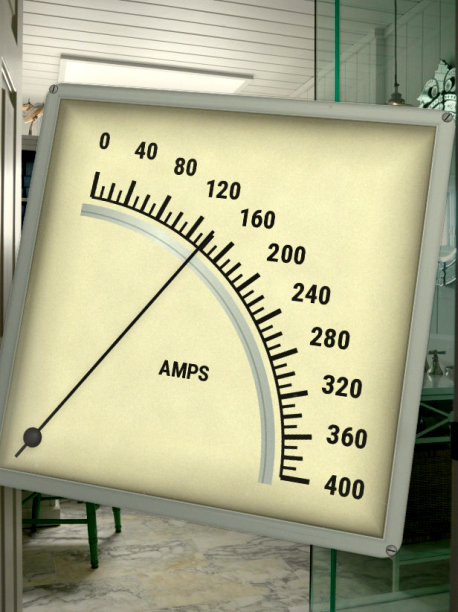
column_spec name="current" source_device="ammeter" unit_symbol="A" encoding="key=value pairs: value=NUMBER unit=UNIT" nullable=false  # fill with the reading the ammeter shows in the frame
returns value=140 unit=A
